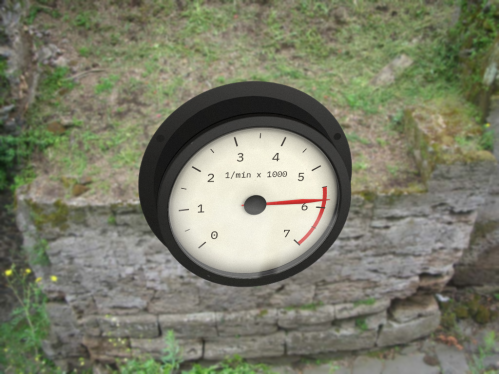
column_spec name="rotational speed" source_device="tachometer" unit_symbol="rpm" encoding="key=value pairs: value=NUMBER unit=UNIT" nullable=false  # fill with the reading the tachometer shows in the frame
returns value=5750 unit=rpm
